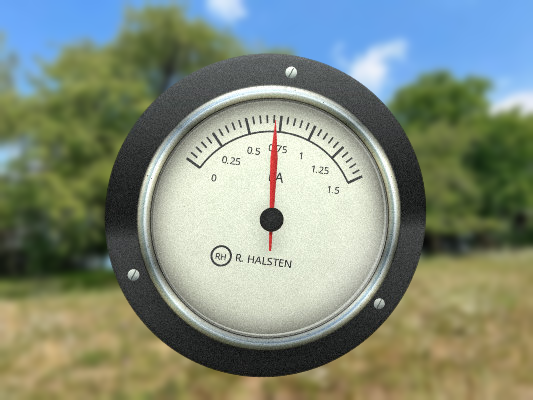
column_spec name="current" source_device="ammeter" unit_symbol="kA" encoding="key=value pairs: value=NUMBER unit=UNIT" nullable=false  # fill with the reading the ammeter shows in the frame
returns value=0.7 unit=kA
